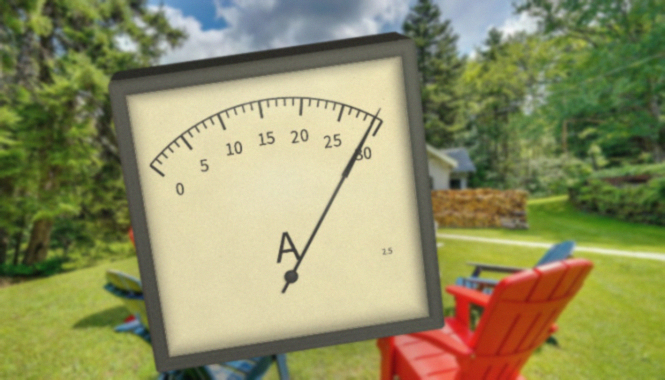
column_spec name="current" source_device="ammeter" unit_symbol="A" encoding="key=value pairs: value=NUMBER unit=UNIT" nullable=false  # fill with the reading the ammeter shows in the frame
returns value=29 unit=A
